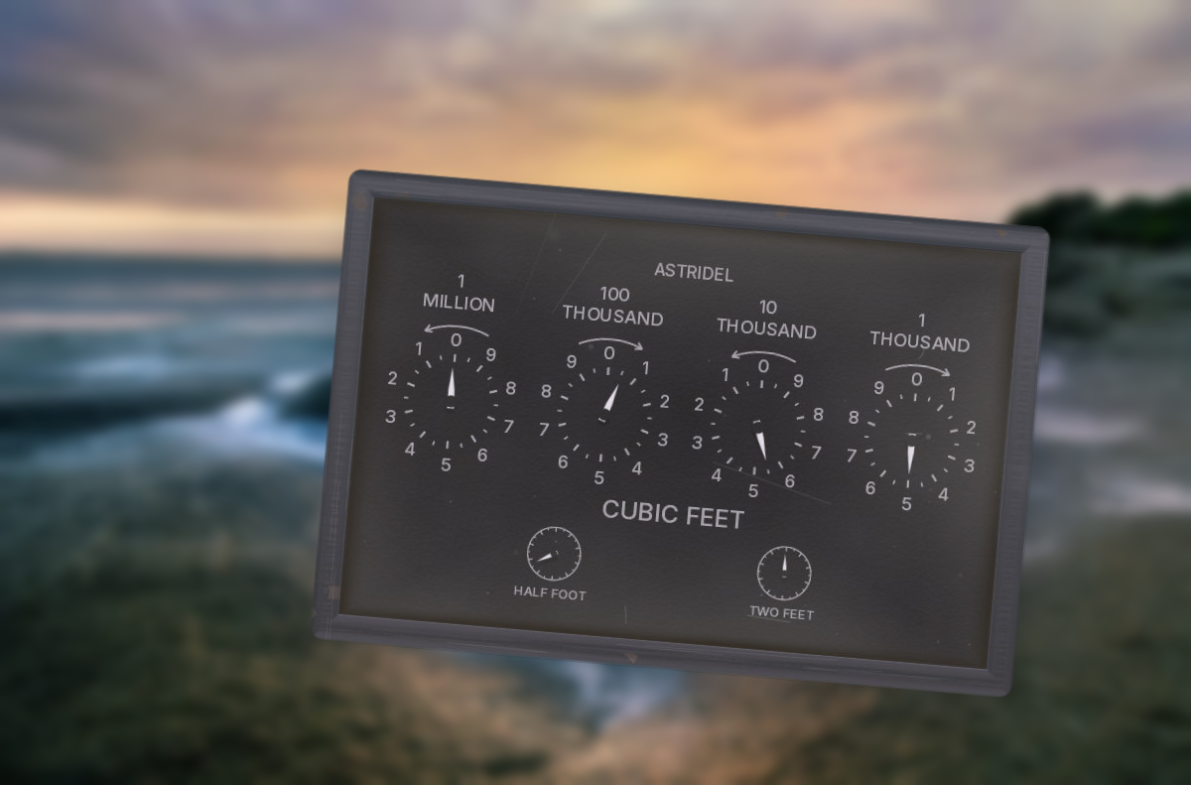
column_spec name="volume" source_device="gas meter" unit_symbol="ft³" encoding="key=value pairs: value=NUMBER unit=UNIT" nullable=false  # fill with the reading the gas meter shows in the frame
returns value=5500 unit=ft³
